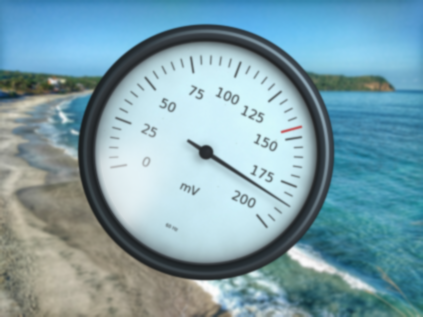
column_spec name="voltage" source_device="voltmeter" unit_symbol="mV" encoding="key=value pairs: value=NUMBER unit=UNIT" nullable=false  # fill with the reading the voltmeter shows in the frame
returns value=185 unit=mV
